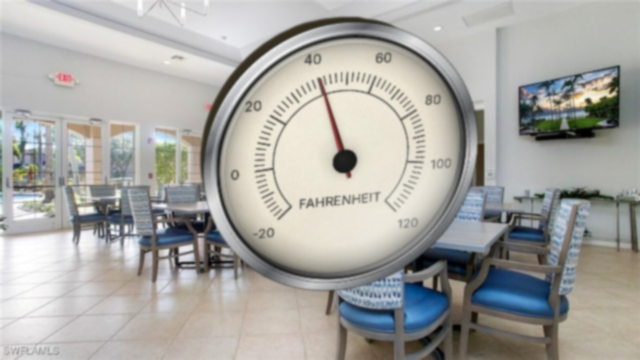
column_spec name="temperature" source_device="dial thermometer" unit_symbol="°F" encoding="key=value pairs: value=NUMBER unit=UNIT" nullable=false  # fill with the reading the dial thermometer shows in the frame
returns value=40 unit=°F
